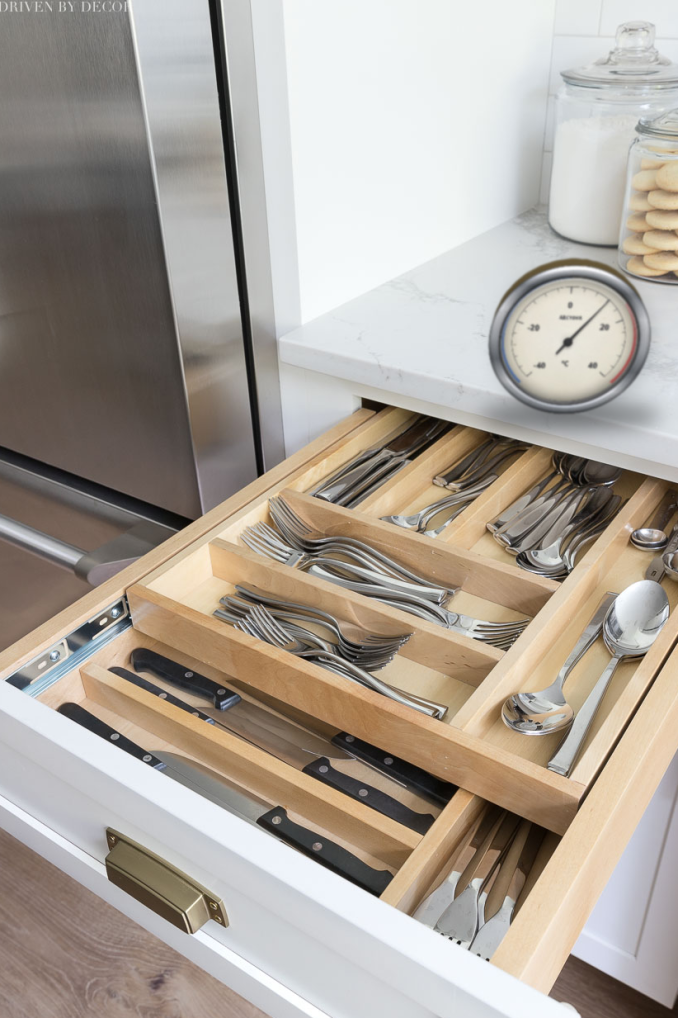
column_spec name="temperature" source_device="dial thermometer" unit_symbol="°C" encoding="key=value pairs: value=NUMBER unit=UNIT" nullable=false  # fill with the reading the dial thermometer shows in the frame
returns value=12 unit=°C
